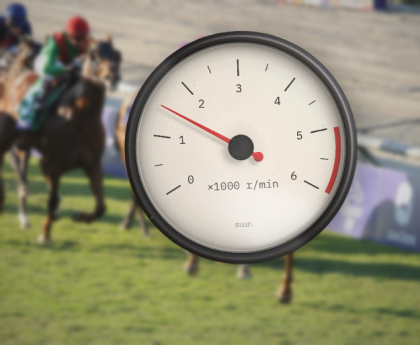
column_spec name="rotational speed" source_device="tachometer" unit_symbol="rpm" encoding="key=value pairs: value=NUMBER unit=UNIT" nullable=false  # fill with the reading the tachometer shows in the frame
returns value=1500 unit=rpm
